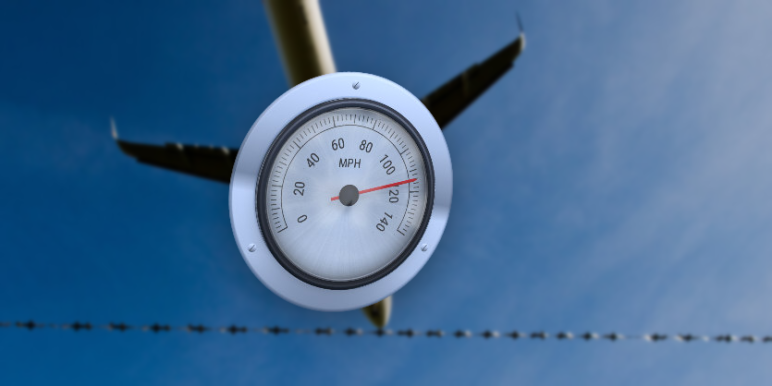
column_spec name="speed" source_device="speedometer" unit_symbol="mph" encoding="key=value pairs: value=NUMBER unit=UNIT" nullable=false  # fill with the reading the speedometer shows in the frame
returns value=114 unit=mph
